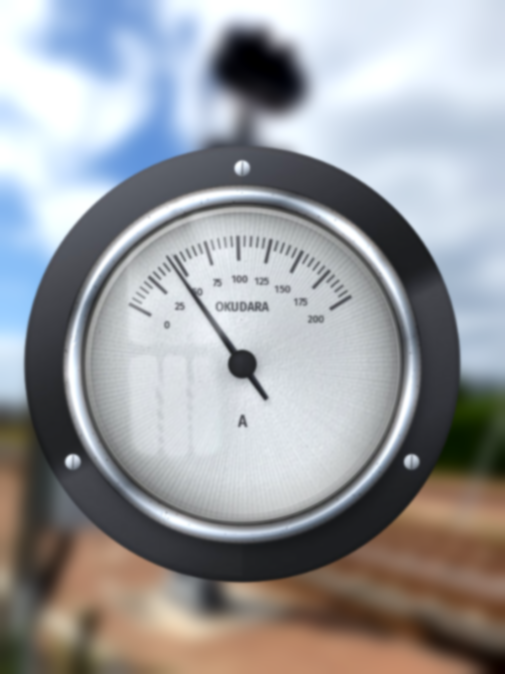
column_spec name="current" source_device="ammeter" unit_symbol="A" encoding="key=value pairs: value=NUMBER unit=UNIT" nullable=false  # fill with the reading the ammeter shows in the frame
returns value=45 unit=A
